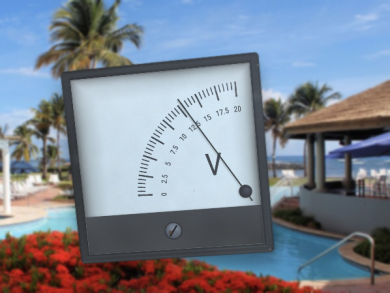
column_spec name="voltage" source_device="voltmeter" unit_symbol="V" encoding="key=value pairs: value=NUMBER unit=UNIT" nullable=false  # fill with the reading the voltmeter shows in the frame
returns value=13 unit=V
